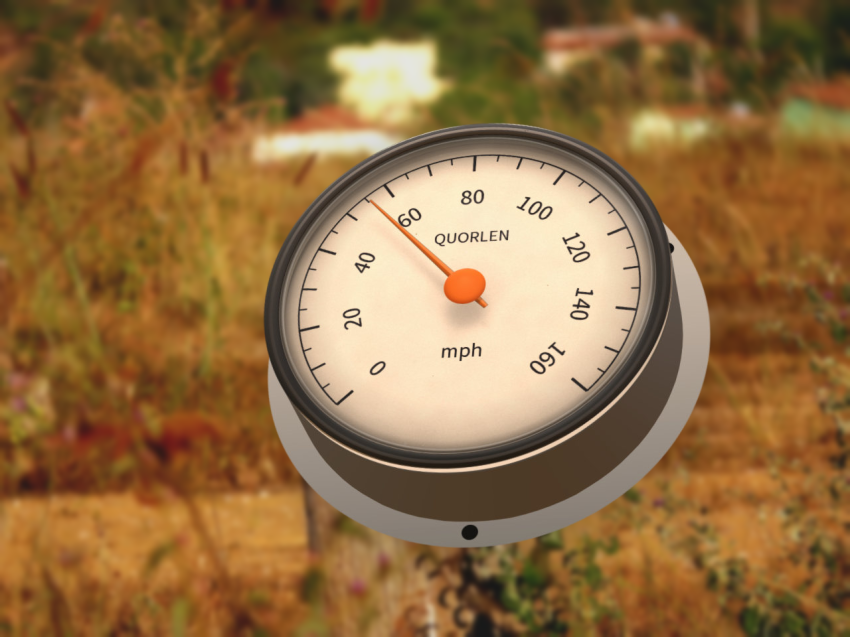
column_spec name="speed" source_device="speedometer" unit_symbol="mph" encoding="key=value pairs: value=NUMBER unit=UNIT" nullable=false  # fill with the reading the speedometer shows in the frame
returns value=55 unit=mph
